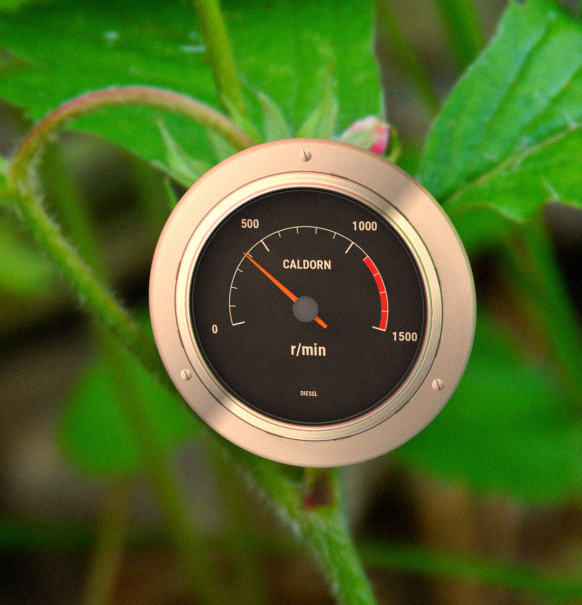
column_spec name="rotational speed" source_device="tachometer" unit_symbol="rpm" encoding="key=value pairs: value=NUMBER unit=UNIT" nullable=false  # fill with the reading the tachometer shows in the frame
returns value=400 unit=rpm
